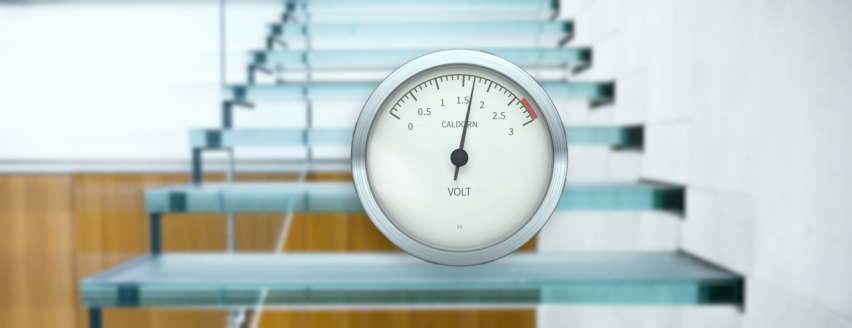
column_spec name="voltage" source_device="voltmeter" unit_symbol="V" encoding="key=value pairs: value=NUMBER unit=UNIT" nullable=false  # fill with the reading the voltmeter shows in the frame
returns value=1.7 unit=V
